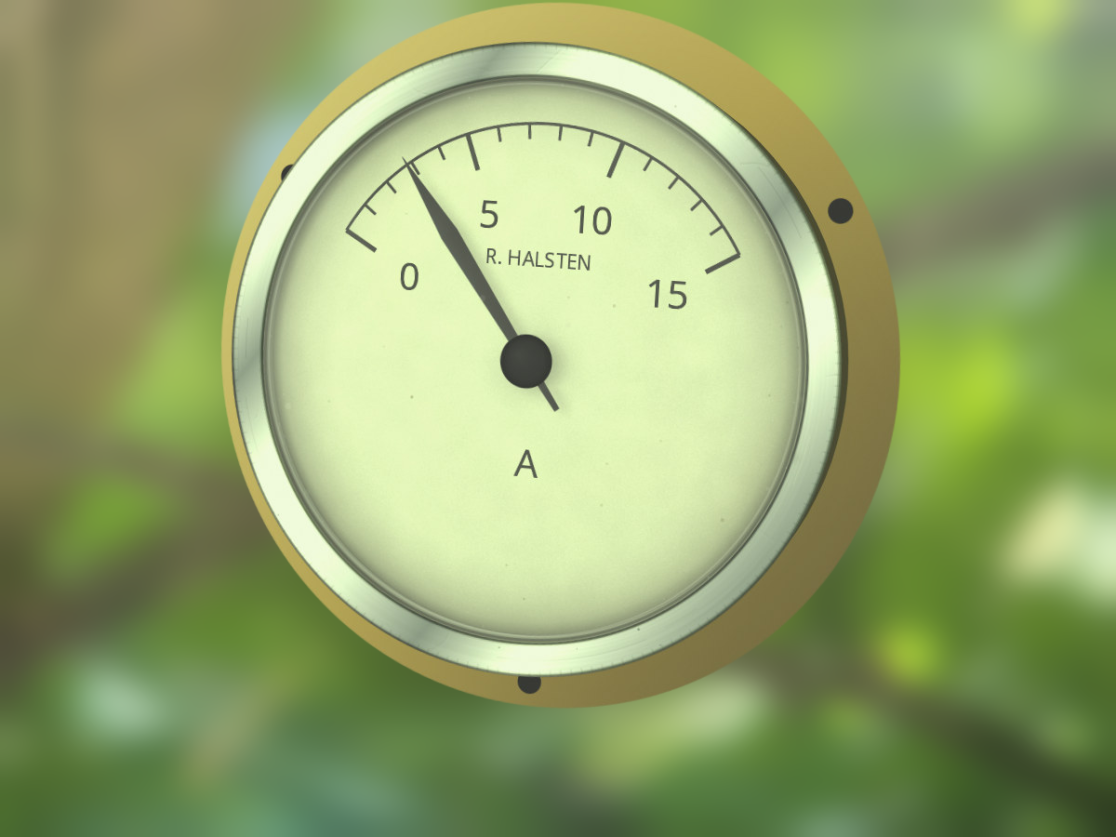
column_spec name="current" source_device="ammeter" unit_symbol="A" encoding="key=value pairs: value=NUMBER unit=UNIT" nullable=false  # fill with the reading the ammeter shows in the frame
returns value=3 unit=A
